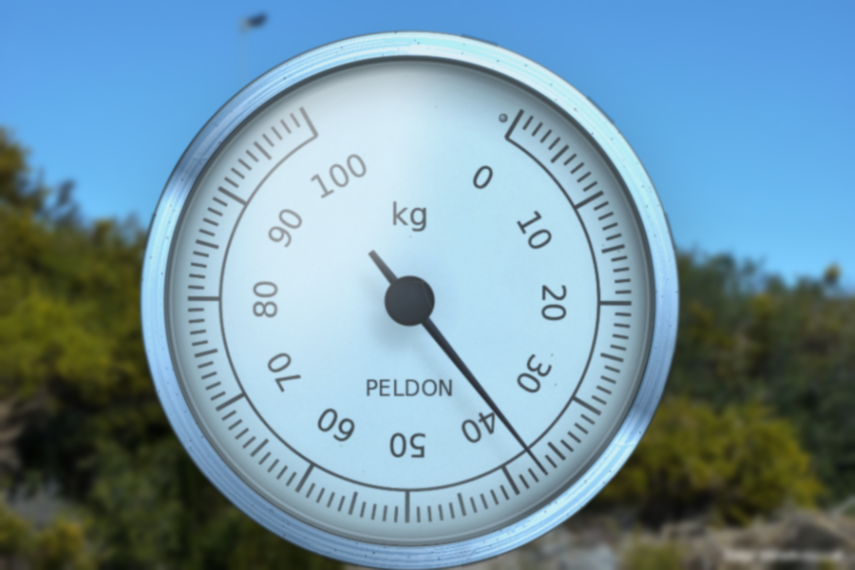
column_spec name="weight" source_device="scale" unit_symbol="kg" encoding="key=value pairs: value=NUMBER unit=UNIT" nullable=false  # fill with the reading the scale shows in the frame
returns value=37 unit=kg
